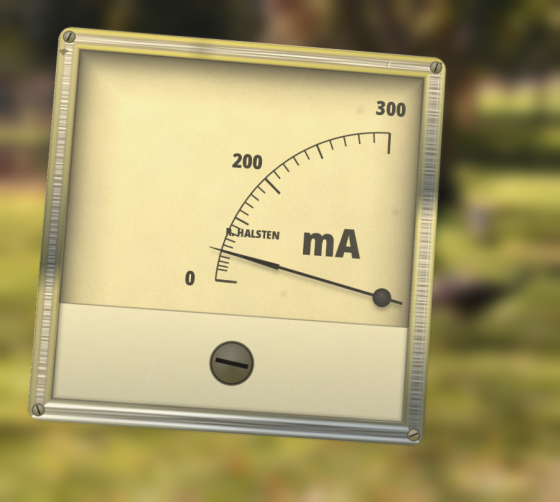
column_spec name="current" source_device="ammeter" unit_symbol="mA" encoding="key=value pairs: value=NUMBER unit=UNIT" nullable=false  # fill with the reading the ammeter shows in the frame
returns value=100 unit=mA
